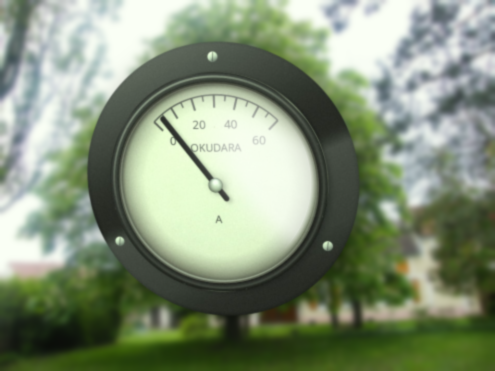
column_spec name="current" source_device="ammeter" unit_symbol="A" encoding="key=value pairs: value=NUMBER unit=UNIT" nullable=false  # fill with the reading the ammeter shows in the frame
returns value=5 unit=A
